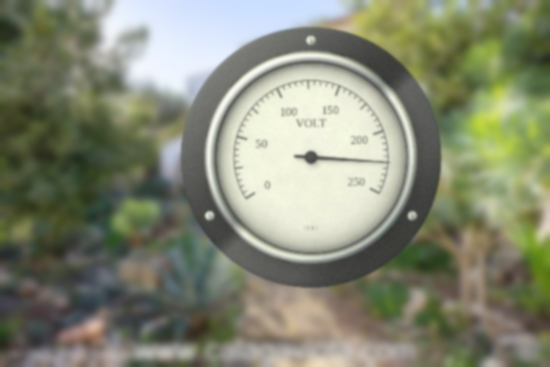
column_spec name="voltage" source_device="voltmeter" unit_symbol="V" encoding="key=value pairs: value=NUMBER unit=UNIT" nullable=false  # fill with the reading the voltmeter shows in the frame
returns value=225 unit=V
